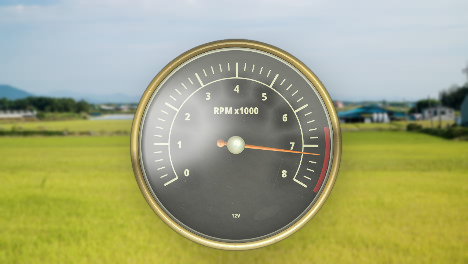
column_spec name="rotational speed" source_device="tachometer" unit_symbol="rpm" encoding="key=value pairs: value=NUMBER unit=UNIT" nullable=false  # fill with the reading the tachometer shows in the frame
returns value=7200 unit=rpm
